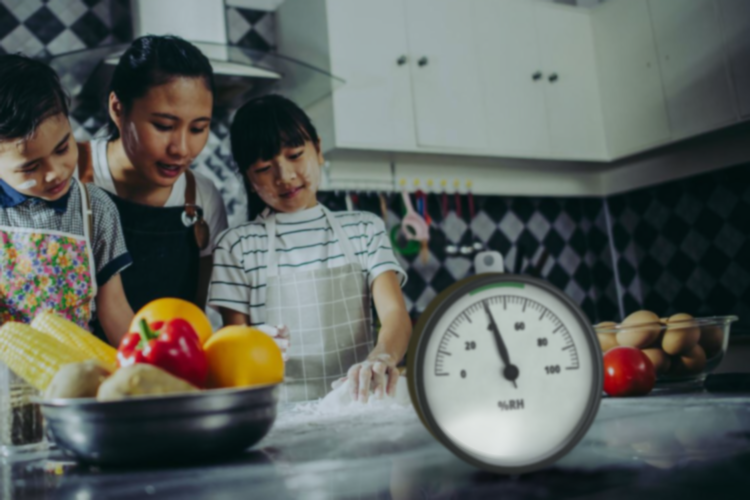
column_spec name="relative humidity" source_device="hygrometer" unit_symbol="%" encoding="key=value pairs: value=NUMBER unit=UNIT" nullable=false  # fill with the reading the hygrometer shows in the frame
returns value=40 unit=%
